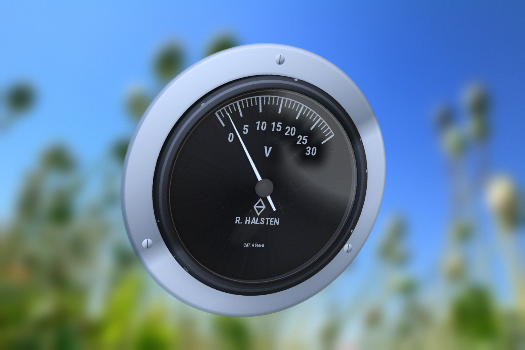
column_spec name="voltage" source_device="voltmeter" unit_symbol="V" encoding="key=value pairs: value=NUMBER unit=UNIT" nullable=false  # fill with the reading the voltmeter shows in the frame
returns value=2 unit=V
